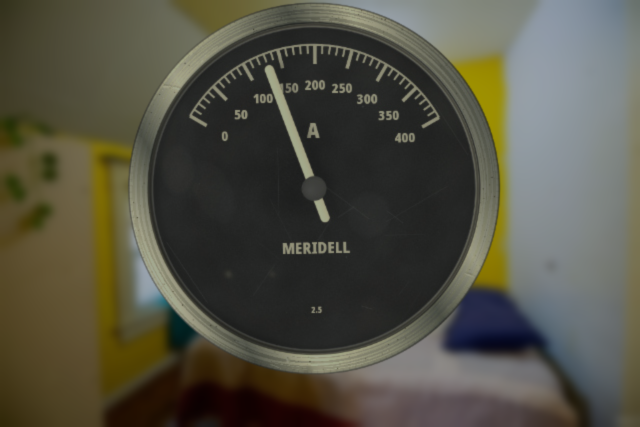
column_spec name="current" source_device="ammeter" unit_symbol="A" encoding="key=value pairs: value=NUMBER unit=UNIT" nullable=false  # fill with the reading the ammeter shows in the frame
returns value=130 unit=A
